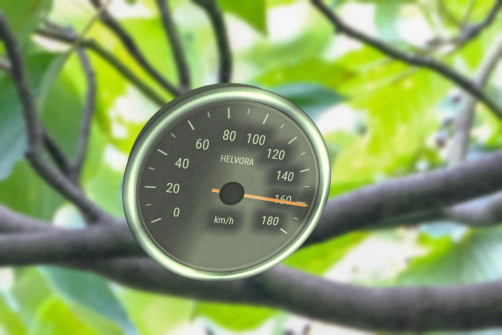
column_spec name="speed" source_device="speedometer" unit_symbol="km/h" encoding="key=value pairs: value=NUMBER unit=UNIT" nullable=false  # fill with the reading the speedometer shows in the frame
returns value=160 unit=km/h
